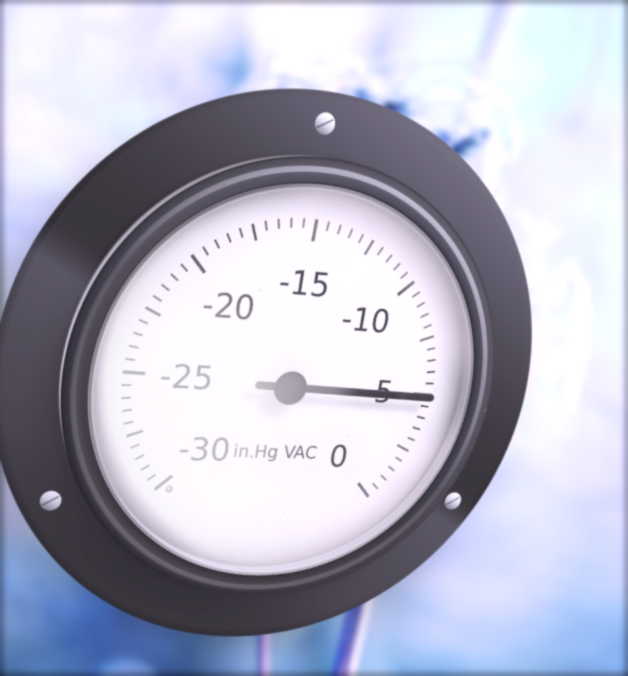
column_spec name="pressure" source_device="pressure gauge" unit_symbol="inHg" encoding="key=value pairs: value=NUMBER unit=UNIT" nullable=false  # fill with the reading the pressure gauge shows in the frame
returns value=-5 unit=inHg
